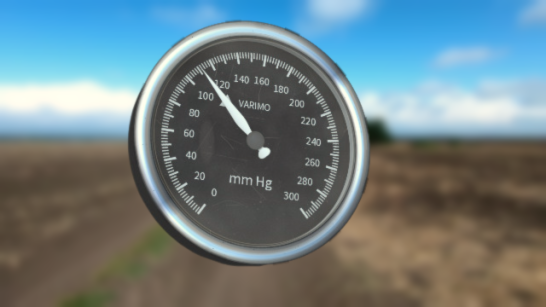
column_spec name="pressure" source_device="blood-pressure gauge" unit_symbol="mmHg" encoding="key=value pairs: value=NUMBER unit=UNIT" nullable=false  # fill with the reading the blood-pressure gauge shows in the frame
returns value=110 unit=mmHg
